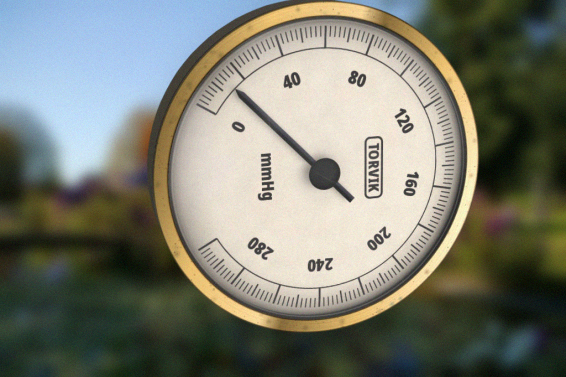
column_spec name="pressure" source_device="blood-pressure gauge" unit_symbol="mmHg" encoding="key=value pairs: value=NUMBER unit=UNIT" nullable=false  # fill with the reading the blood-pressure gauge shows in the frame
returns value=14 unit=mmHg
